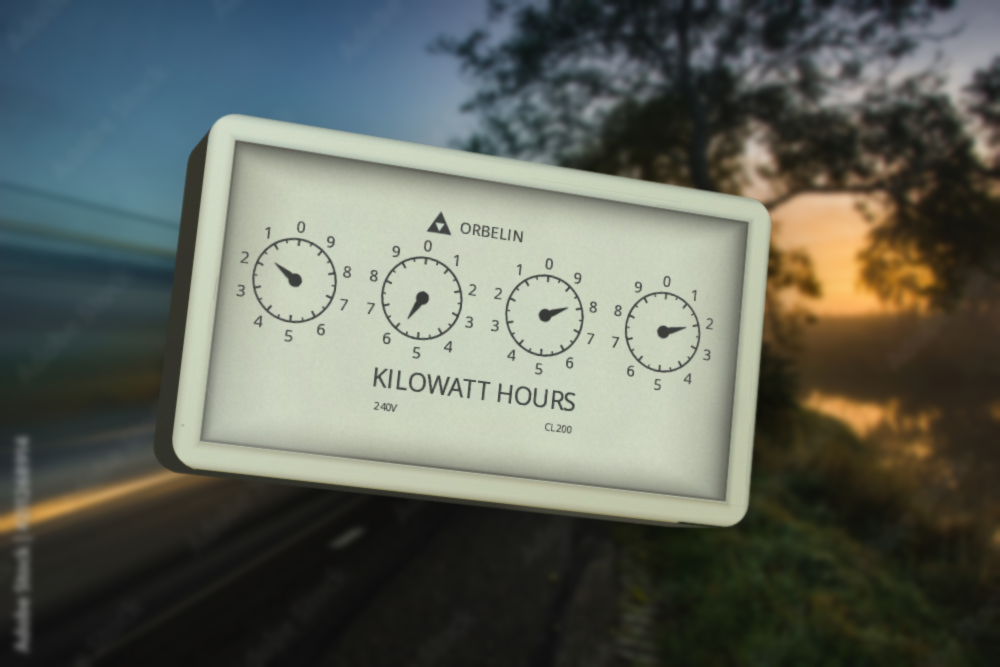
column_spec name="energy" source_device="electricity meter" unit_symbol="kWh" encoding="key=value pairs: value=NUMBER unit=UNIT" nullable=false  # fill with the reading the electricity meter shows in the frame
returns value=1582 unit=kWh
